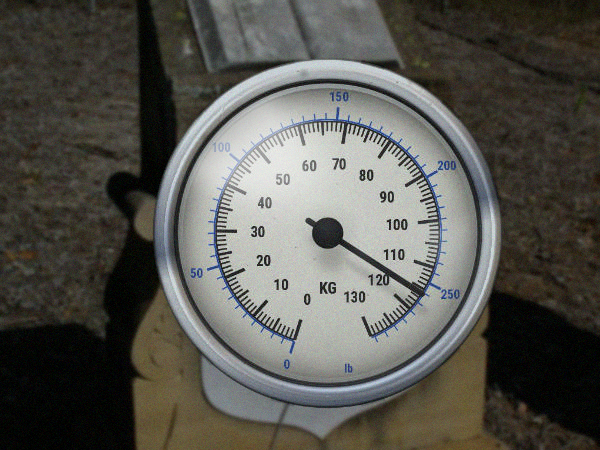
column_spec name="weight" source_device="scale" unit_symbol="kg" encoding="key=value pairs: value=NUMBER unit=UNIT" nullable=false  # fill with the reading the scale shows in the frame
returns value=116 unit=kg
